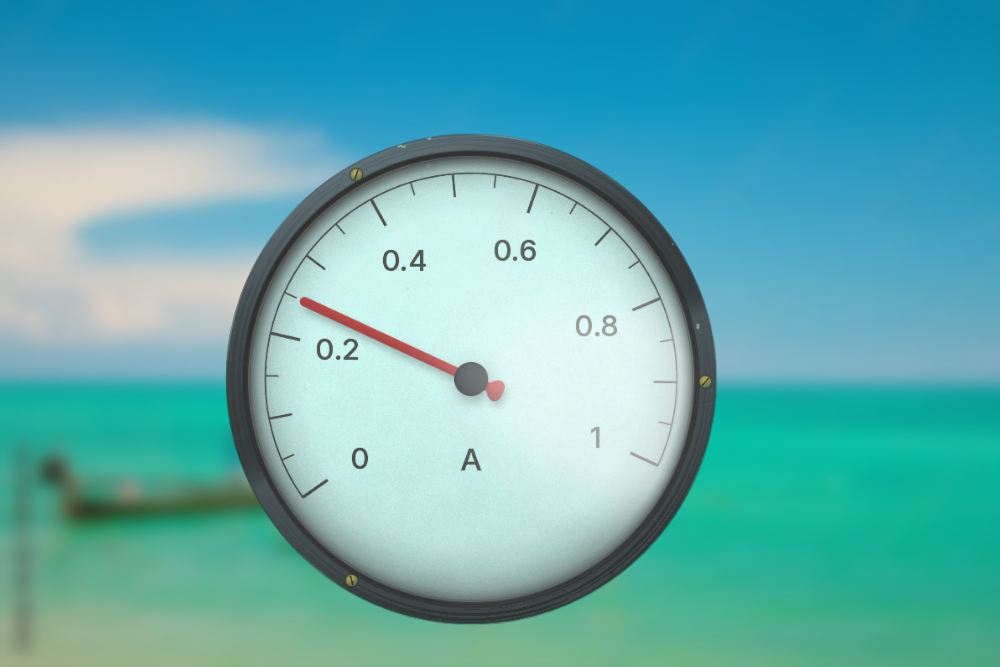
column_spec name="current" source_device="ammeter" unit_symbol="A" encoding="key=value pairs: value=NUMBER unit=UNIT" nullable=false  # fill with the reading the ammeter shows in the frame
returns value=0.25 unit=A
